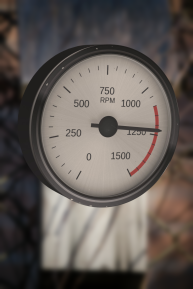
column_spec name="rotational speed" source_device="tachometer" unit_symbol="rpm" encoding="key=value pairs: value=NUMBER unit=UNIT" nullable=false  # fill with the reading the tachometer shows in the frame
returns value=1225 unit=rpm
